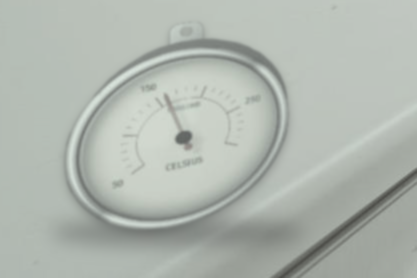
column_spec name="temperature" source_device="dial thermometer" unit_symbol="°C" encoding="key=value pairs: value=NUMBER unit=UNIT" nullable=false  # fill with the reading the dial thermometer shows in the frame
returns value=160 unit=°C
